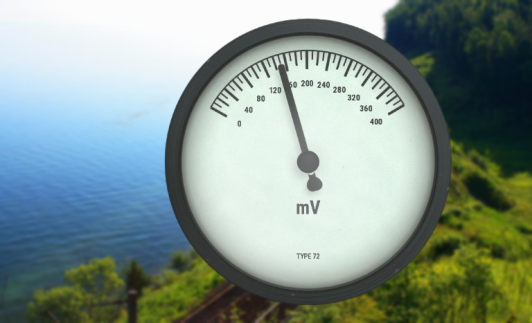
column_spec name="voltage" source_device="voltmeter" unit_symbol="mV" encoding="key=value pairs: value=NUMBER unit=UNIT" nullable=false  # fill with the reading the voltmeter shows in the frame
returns value=150 unit=mV
